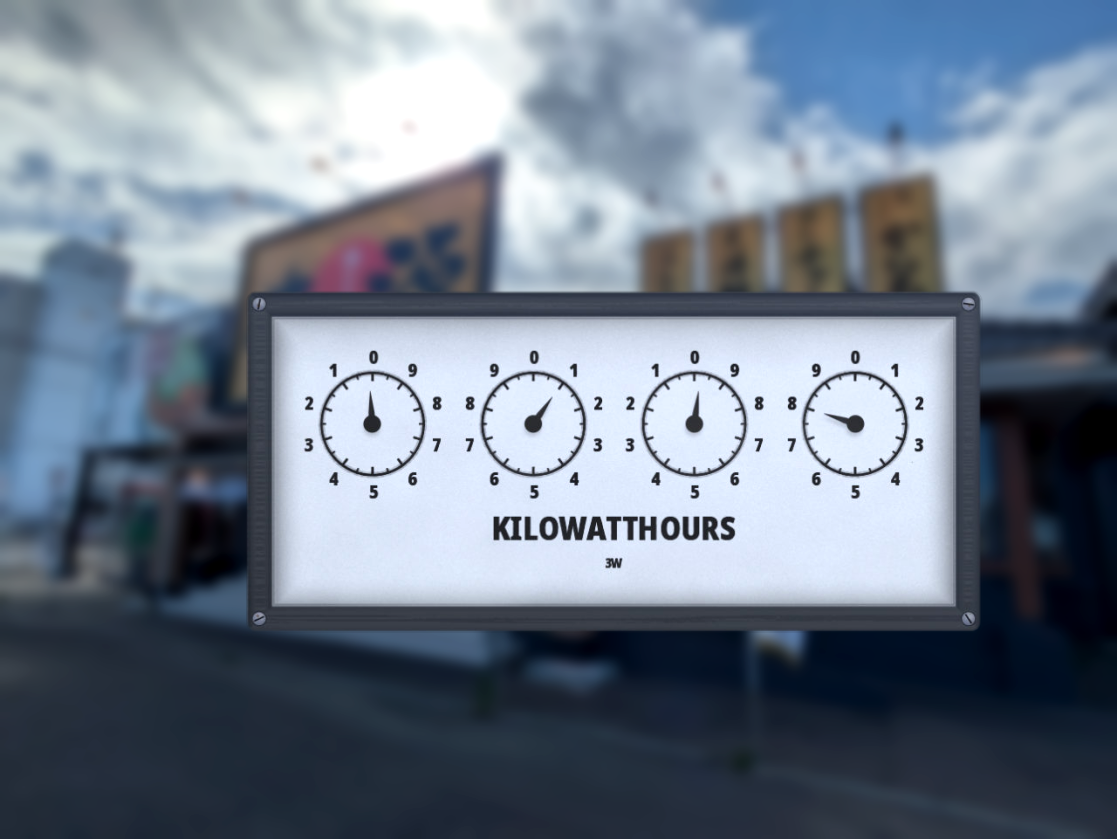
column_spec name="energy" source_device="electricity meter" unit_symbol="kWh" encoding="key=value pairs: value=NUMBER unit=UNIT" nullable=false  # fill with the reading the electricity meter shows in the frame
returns value=98 unit=kWh
